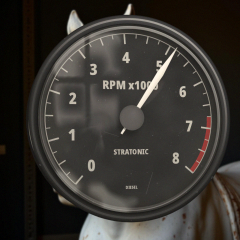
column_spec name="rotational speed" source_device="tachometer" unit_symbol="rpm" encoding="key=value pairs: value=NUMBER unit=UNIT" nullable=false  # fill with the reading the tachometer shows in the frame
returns value=5125 unit=rpm
